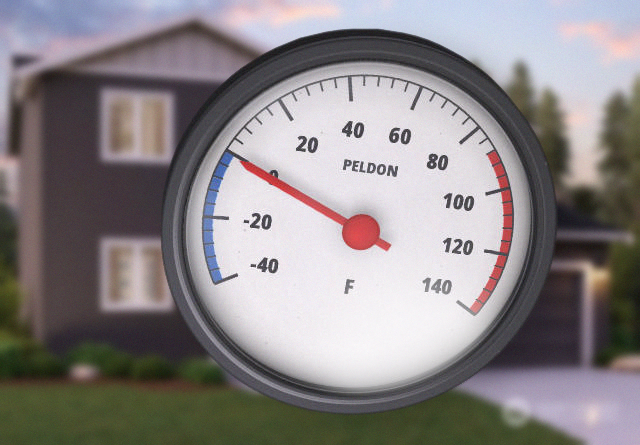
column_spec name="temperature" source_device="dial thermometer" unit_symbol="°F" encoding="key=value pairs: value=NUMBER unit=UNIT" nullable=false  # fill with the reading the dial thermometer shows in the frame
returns value=0 unit=°F
